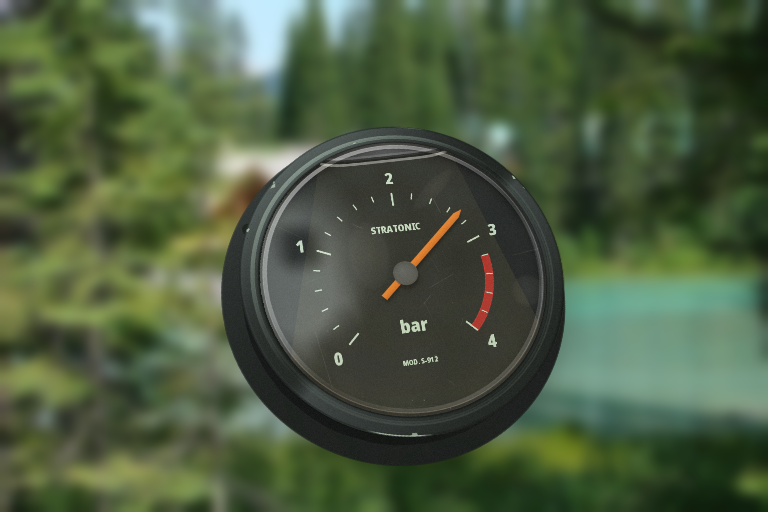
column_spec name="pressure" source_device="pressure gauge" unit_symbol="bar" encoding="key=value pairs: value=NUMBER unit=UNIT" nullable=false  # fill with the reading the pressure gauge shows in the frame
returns value=2.7 unit=bar
